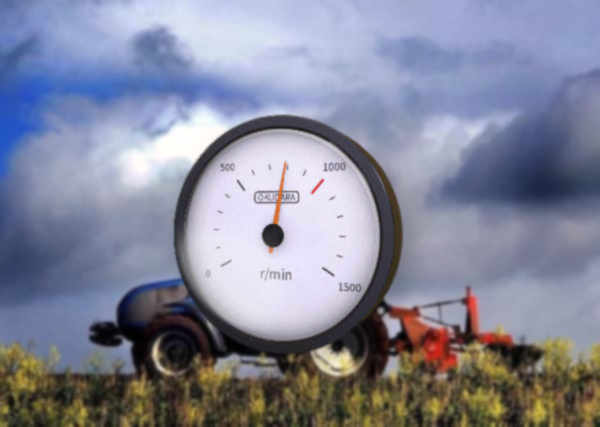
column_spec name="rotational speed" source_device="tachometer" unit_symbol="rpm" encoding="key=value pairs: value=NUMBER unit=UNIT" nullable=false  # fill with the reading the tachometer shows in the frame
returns value=800 unit=rpm
